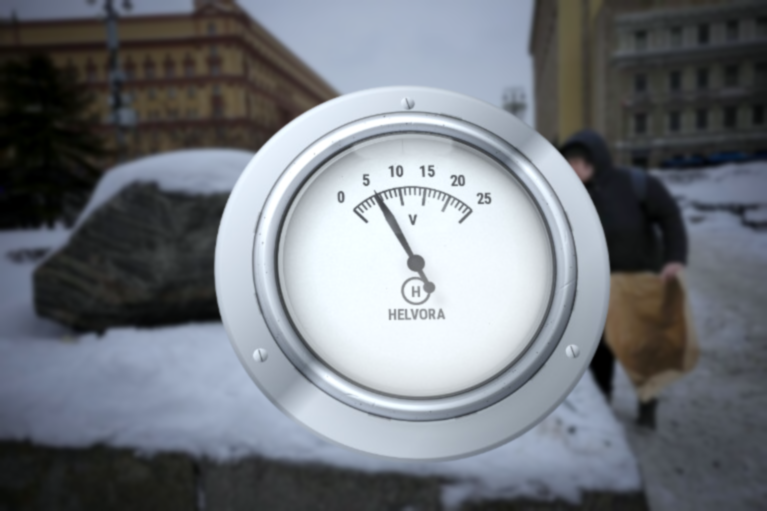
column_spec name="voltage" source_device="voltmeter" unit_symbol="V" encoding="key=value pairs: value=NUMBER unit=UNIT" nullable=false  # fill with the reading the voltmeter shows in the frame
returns value=5 unit=V
